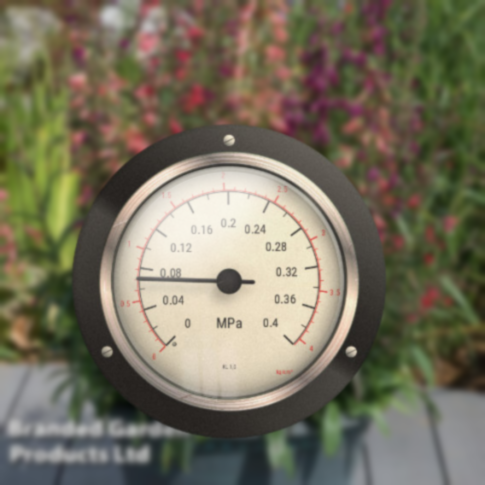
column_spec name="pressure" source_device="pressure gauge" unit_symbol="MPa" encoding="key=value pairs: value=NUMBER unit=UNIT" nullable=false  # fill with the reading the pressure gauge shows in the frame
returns value=0.07 unit=MPa
